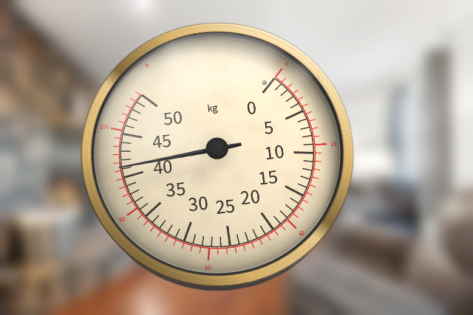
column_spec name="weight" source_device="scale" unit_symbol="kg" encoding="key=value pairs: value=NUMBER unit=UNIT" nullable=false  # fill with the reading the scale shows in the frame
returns value=41 unit=kg
